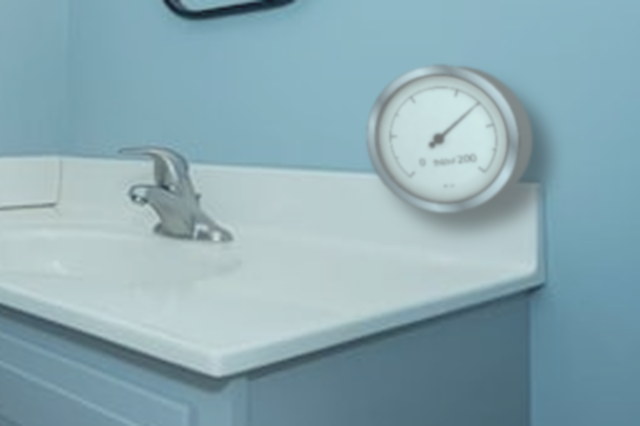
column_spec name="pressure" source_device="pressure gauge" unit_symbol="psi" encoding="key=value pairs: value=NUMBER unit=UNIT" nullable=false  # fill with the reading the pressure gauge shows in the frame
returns value=140 unit=psi
